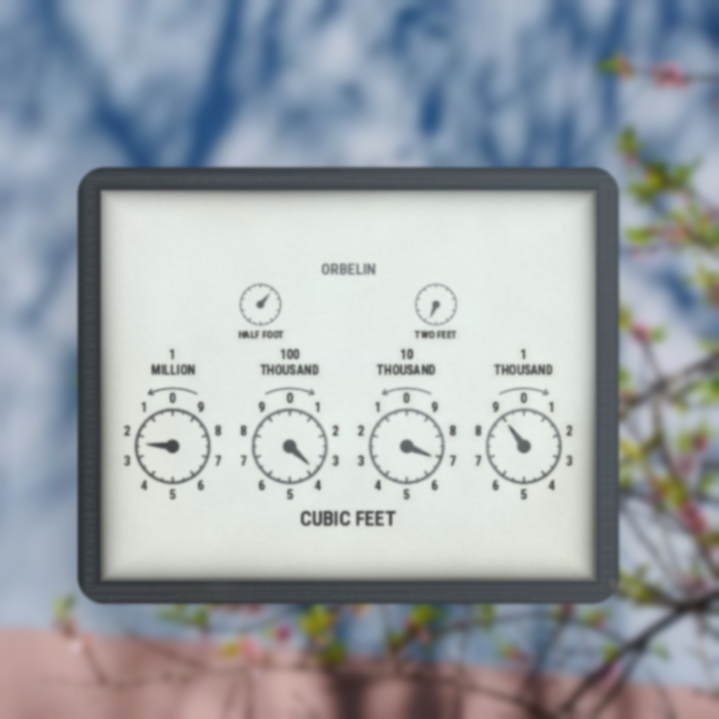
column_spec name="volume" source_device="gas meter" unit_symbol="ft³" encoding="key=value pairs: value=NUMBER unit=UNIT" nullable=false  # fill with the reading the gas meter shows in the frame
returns value=236900 unit=ft³
